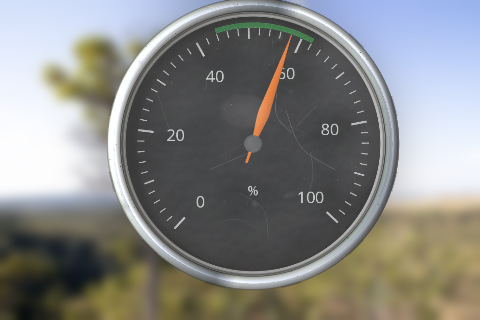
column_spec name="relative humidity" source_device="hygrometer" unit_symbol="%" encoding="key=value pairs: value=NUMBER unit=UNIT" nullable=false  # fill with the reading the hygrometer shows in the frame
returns value=58 unit=%
